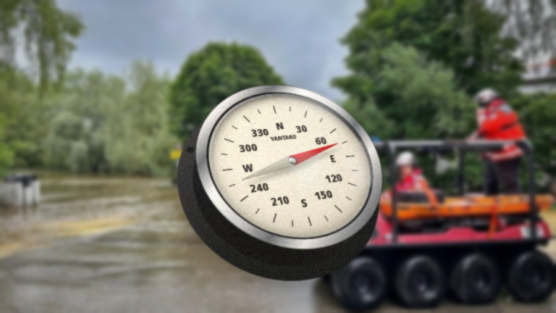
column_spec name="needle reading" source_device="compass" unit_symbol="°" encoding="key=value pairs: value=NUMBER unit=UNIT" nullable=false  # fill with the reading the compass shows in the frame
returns value=75 unit=°
